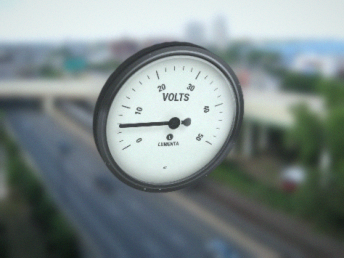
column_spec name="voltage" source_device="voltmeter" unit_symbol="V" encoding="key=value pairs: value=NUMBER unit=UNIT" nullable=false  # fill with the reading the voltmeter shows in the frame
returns value=6 unit=V
